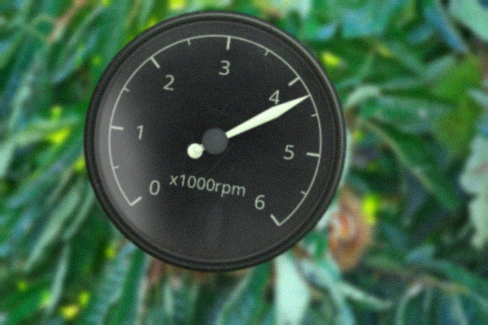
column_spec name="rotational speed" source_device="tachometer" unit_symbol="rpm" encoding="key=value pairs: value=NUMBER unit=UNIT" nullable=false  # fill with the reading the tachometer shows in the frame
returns value=4250 unit=rpm
